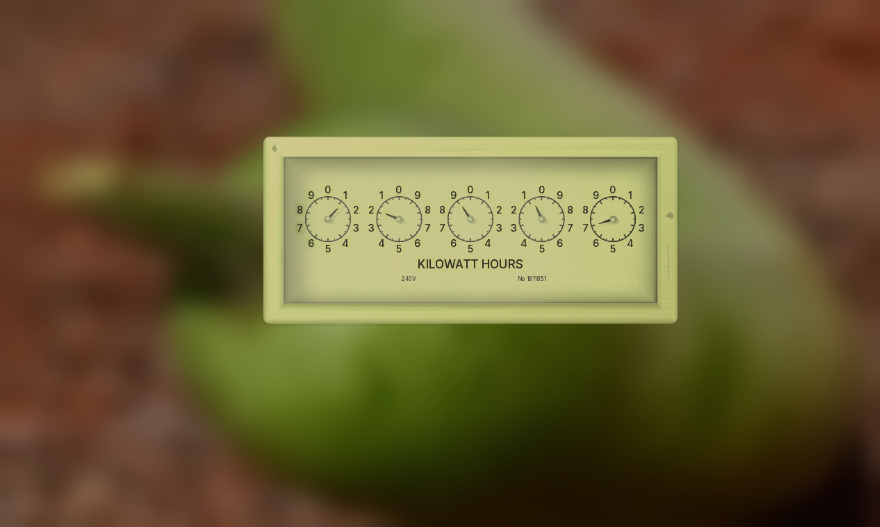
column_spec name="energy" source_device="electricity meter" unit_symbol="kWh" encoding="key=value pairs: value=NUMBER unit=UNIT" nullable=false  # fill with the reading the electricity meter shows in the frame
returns value=11907 unit=kWh
